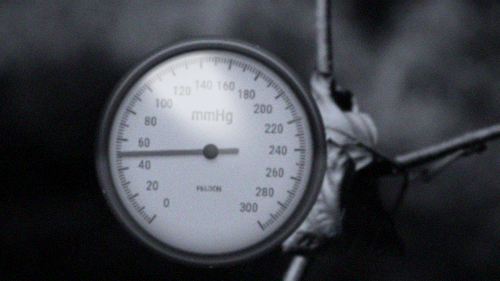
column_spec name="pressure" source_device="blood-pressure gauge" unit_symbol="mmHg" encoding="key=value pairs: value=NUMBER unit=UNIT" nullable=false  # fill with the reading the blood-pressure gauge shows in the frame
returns value=50 unit=mmHg
